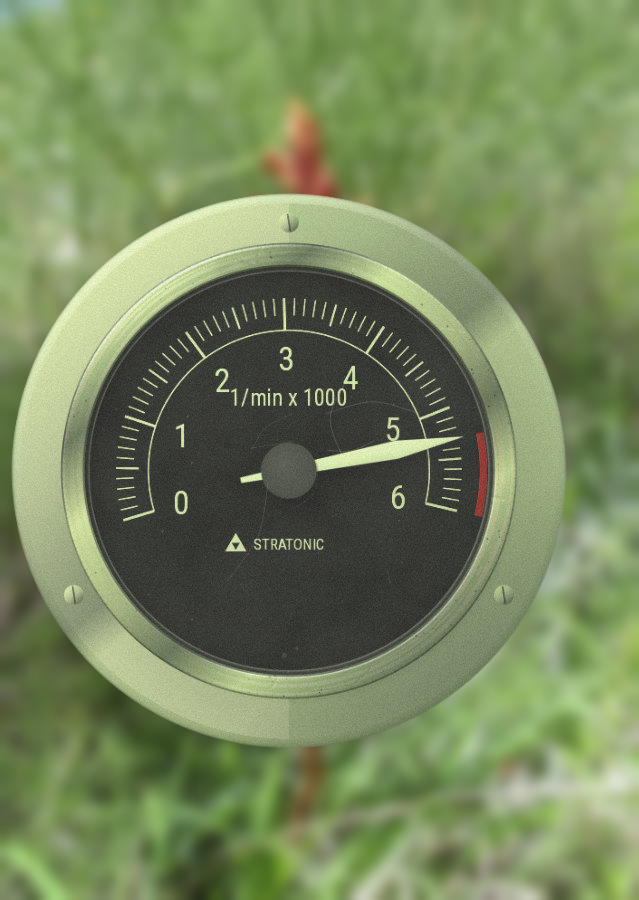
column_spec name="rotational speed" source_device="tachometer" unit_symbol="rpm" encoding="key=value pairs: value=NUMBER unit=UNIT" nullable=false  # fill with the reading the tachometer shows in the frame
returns value=5300 unit=rpm
